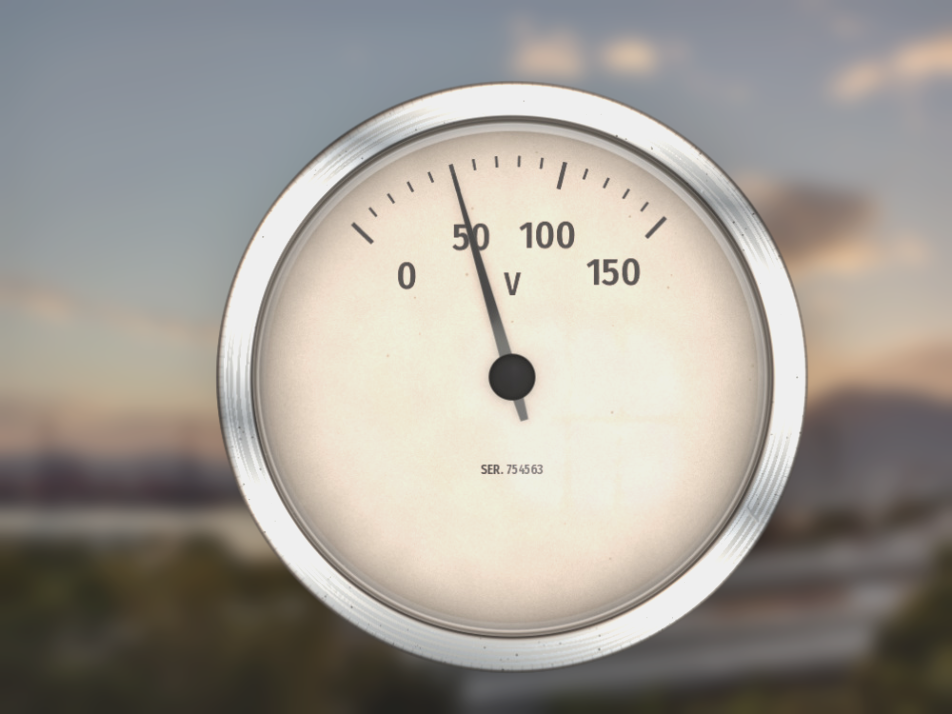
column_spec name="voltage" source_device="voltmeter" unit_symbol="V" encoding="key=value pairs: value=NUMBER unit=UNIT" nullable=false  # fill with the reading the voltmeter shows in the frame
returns value=50 unit=V
